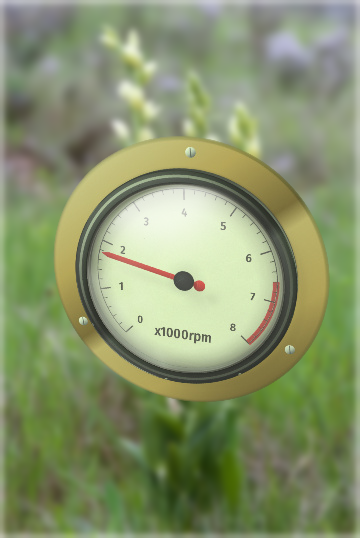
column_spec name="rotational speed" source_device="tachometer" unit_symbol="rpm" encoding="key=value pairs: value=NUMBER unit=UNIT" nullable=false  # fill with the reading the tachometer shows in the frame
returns value=1800 unit=rpm
